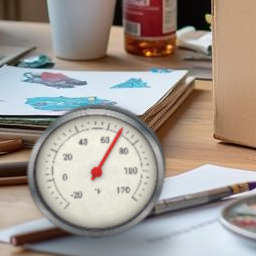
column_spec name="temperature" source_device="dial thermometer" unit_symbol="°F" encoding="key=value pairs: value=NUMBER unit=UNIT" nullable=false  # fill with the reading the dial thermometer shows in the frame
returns value=68 unit=°F
